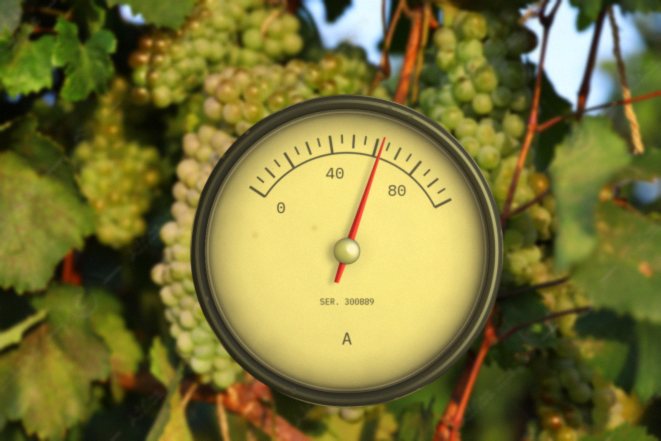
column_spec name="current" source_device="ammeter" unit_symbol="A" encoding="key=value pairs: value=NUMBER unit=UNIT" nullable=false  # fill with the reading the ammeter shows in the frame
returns value=62.5 unit=A
